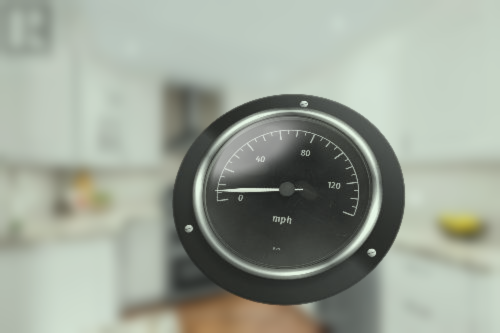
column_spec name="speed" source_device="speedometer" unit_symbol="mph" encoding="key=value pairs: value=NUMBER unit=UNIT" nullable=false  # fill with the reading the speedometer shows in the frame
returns value=5 unit=mph
